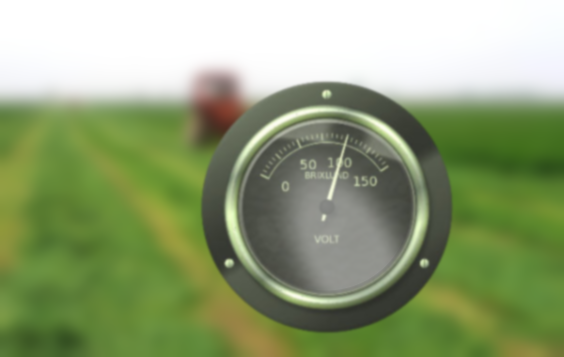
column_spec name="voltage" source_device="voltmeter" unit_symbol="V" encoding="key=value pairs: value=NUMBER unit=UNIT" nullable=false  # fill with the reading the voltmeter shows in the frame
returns value=100 unit=V
